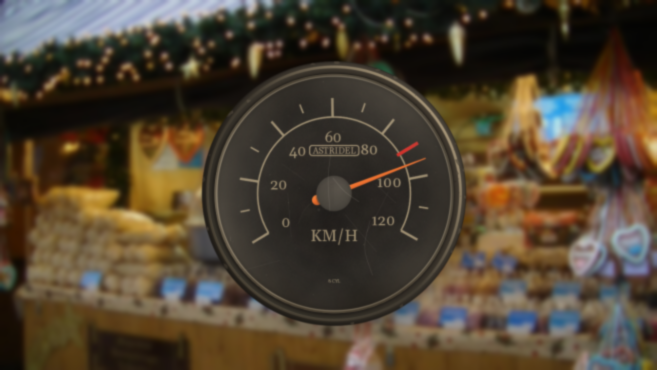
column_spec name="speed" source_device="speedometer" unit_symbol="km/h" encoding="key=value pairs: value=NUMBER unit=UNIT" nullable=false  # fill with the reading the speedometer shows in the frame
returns value=95 unit=km/h
